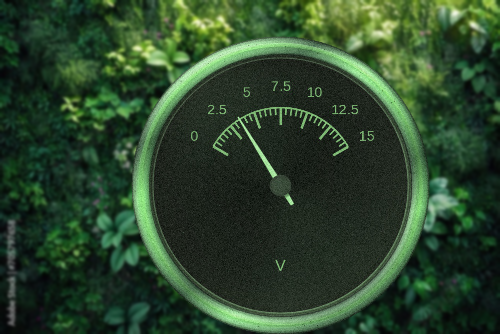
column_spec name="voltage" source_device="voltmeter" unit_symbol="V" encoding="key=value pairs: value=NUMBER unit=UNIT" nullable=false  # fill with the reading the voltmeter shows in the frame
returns value=3.5 unit=V
